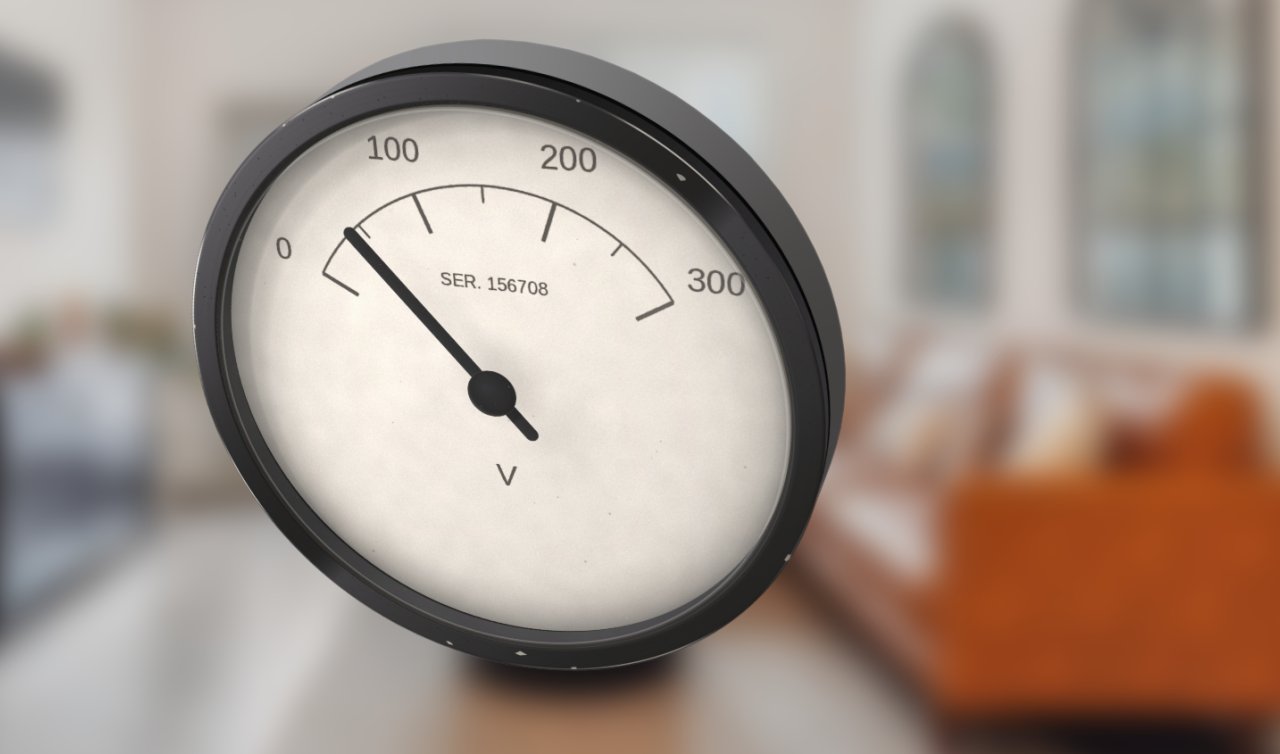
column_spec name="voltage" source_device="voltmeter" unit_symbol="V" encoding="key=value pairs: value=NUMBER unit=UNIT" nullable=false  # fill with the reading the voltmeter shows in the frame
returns value=50 unit=V
